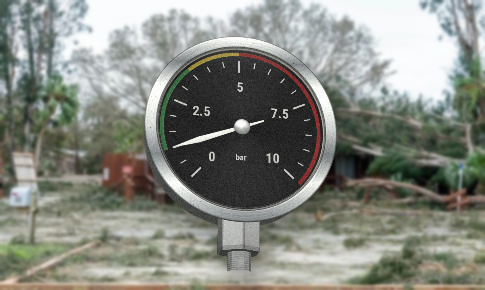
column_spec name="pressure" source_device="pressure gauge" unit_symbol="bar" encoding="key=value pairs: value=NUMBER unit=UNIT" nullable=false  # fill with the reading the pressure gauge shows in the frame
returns value=1 unit=bar
